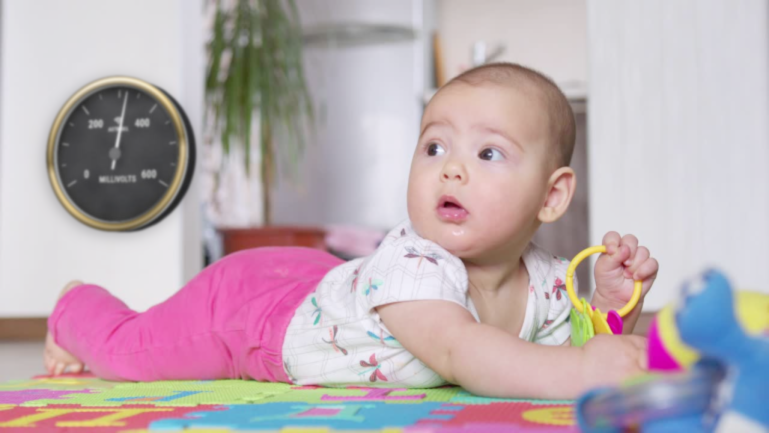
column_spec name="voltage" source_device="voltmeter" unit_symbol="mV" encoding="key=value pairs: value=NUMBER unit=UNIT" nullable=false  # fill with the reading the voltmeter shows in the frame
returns value=325 unit=mV
